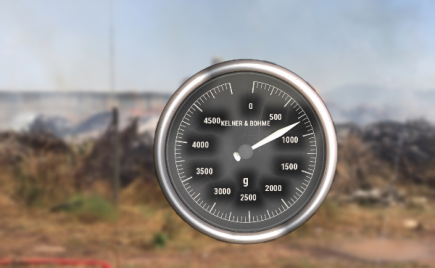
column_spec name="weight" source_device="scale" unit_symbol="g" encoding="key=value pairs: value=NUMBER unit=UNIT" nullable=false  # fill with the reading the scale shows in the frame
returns value=800 unit=g
